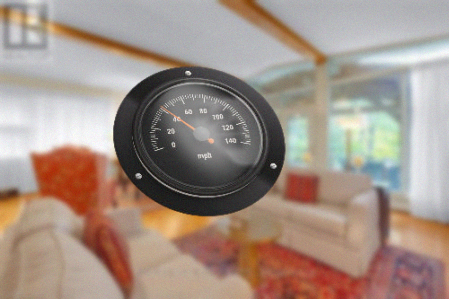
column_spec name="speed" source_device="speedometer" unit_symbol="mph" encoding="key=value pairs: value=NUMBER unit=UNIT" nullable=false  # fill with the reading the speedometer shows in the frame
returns value=40 unit=mph
